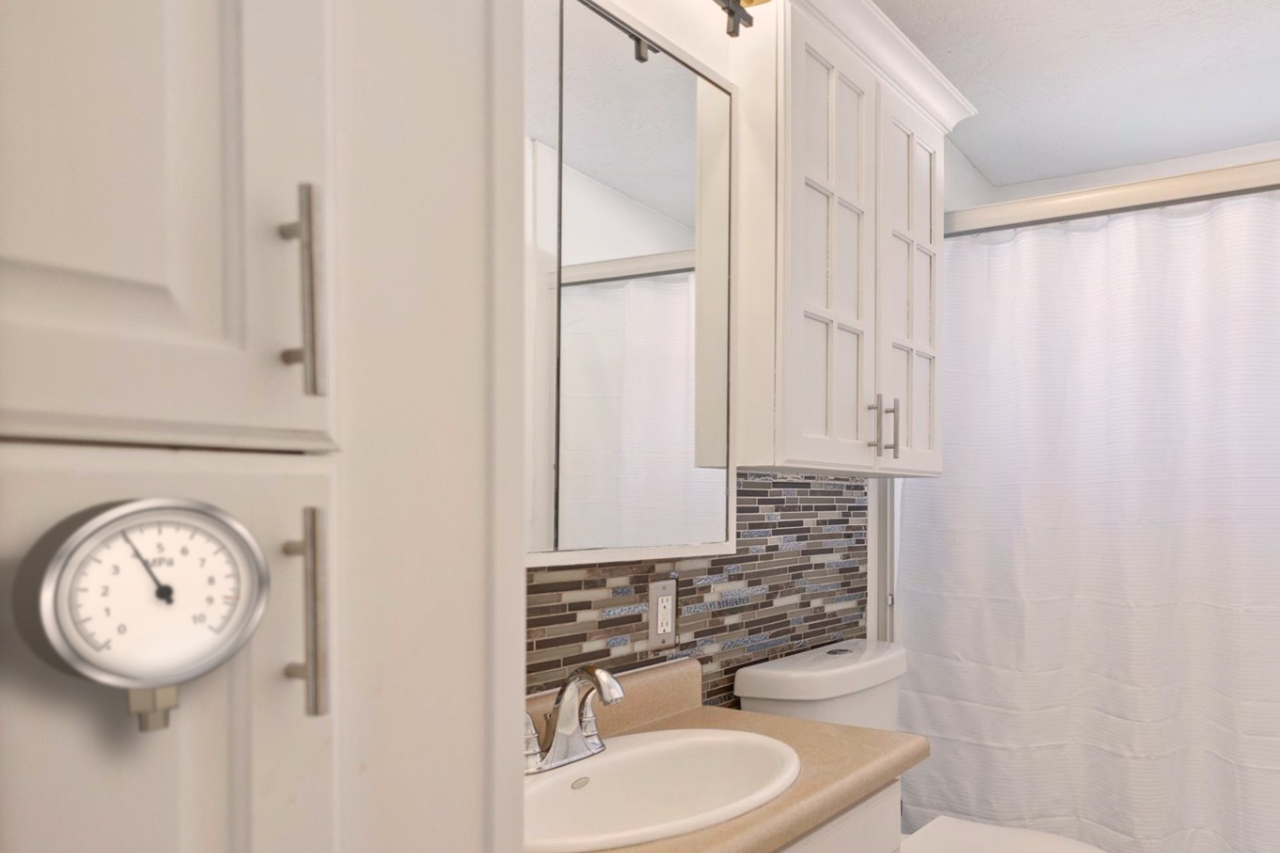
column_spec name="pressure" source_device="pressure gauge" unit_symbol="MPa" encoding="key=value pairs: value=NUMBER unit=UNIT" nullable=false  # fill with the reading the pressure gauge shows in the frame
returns value=4 unit=MPa
